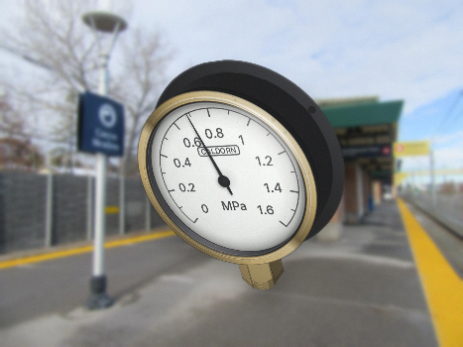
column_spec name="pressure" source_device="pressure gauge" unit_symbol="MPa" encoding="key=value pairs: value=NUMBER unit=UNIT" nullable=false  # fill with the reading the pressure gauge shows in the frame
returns value=0.7 unit=MPa
